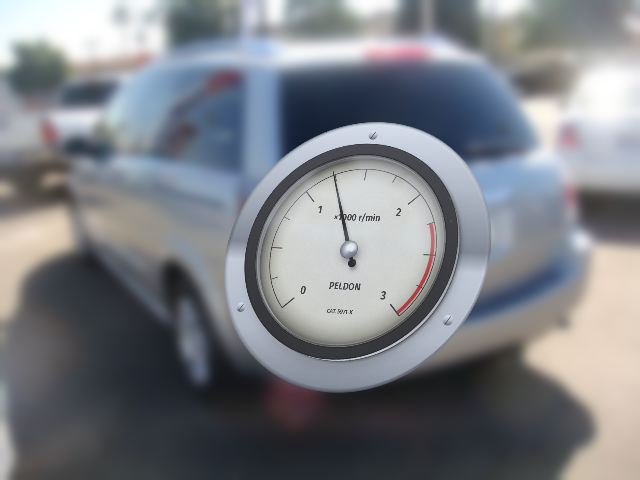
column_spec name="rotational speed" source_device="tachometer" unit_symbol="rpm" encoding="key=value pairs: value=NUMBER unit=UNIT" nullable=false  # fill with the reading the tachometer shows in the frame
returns value=1250 unit=rpm
